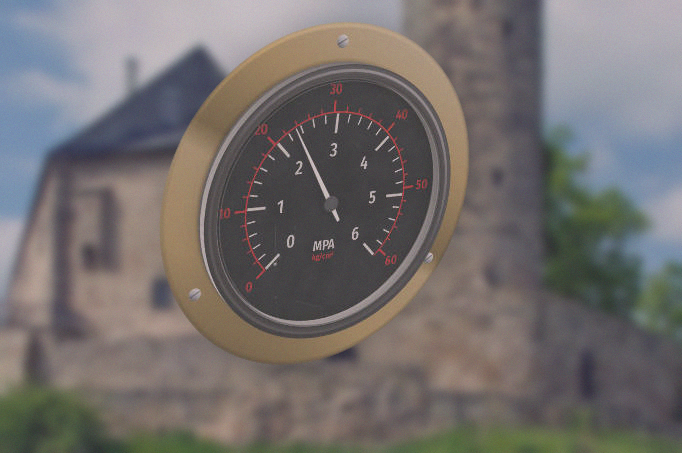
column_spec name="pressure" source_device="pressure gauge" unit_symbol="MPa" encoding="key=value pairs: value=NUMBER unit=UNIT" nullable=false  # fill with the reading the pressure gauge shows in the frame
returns value=2.3 unit=MPa
